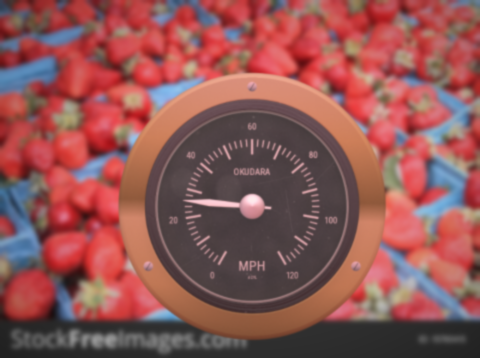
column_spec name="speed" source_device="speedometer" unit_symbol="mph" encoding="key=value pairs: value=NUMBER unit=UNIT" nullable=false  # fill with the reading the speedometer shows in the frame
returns value=26 unit=mph
